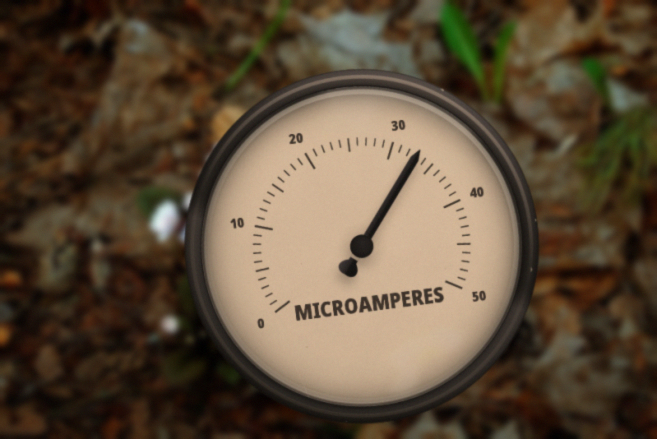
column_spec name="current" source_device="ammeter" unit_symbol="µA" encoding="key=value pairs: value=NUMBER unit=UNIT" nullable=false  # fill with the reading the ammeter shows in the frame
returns value=33 unit=µA
